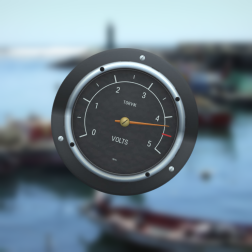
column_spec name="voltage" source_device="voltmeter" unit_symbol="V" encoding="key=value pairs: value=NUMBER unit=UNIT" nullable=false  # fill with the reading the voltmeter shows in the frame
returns value=4.25 unit=V
